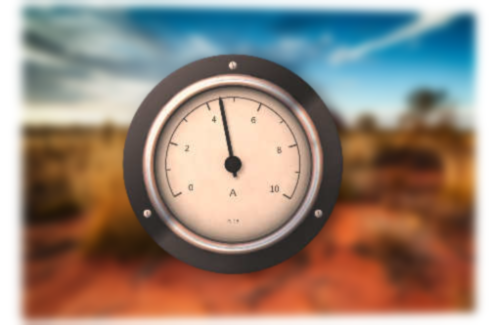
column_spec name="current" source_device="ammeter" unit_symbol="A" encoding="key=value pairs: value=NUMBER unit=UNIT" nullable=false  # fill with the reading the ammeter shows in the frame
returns value=4.5 unit=A
